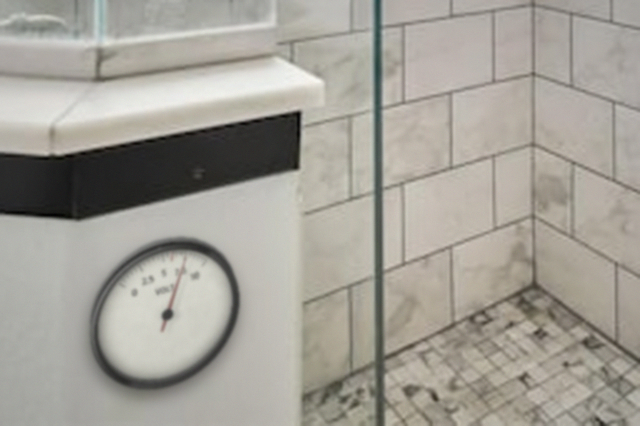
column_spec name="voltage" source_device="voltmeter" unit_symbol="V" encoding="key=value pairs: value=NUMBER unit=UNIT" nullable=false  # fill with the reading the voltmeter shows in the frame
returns value=7.5 unit=V
